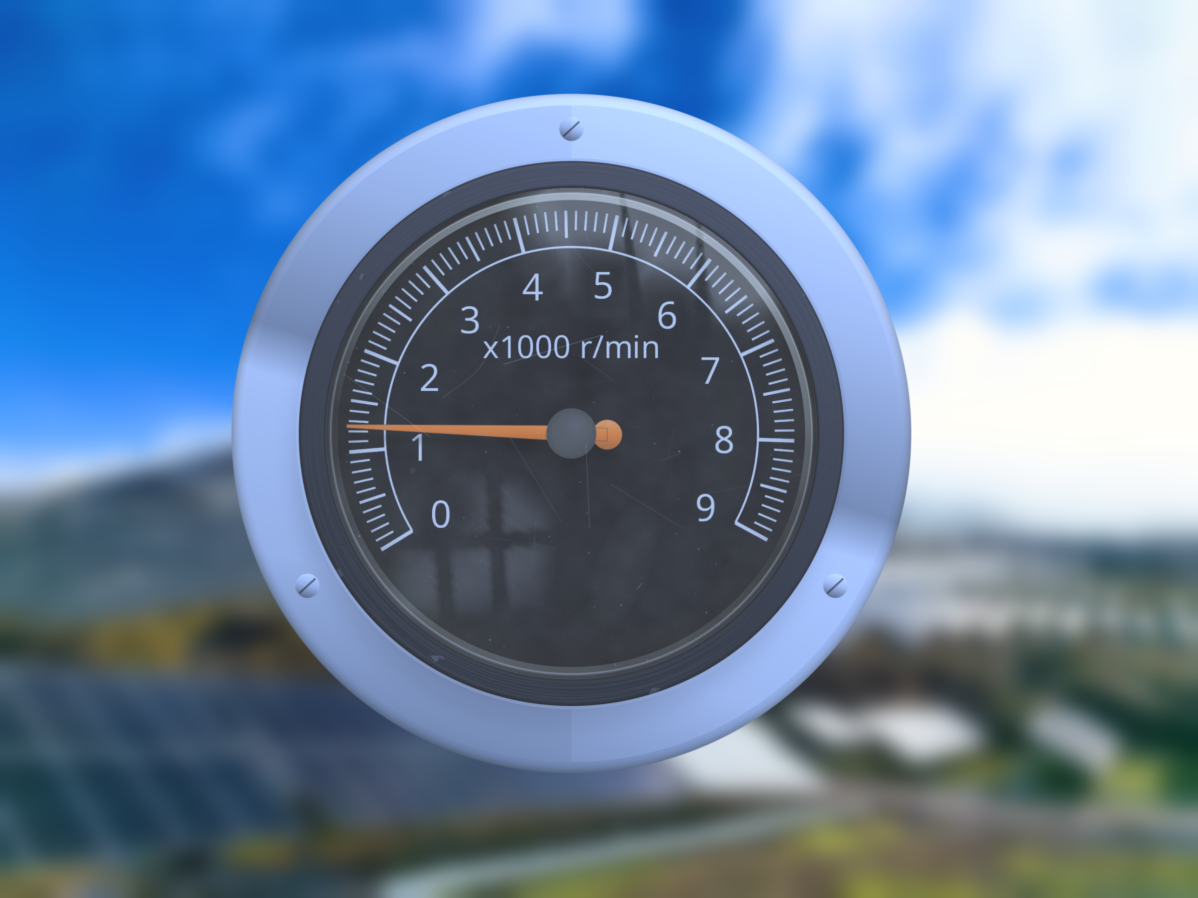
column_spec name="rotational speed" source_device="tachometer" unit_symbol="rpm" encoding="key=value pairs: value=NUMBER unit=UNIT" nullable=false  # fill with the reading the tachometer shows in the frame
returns value=1250 unit=rpm
